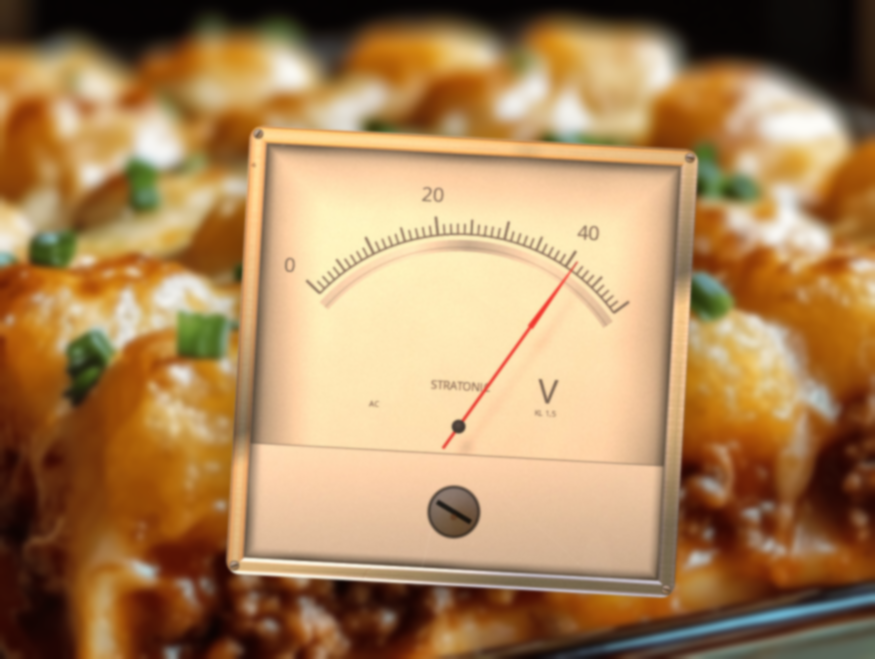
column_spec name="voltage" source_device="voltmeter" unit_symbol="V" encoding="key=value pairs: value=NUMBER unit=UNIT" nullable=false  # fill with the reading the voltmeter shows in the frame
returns value=41 unit=V
